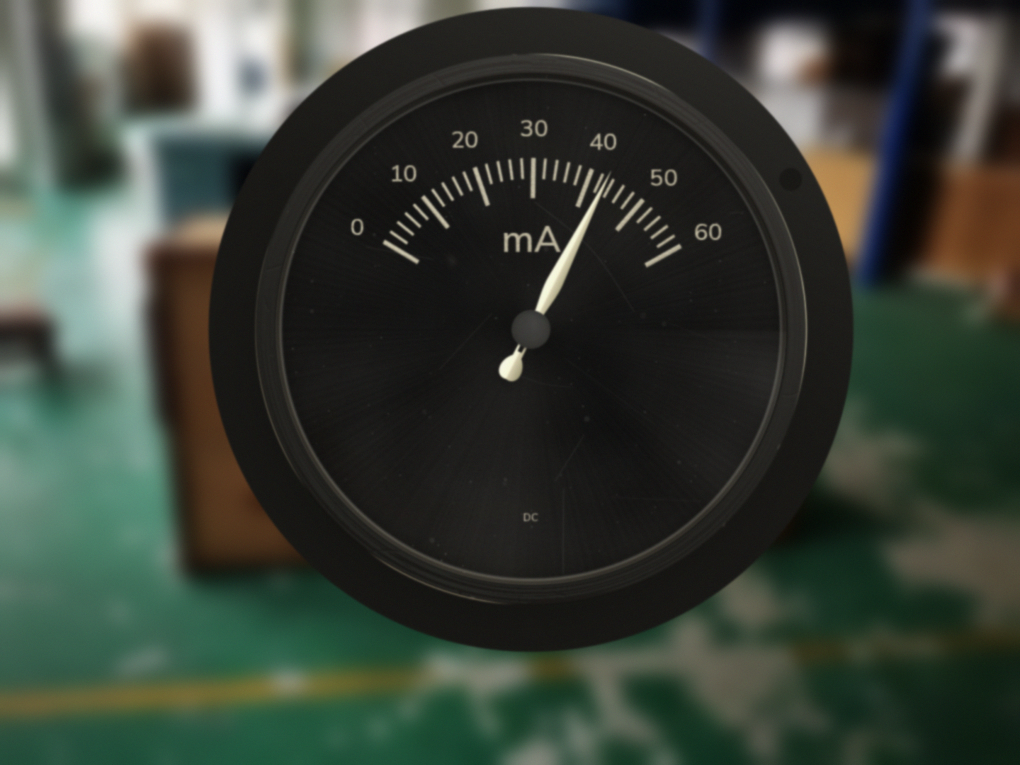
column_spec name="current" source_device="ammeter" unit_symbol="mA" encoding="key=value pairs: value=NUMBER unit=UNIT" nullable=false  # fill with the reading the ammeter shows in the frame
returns value=43 unit=mA
